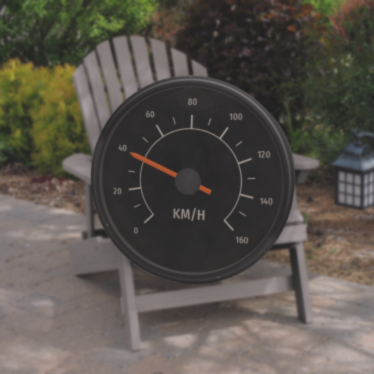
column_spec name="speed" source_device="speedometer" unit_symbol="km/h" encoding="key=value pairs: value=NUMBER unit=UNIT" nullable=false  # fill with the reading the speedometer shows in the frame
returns value=40 unit=km/h
